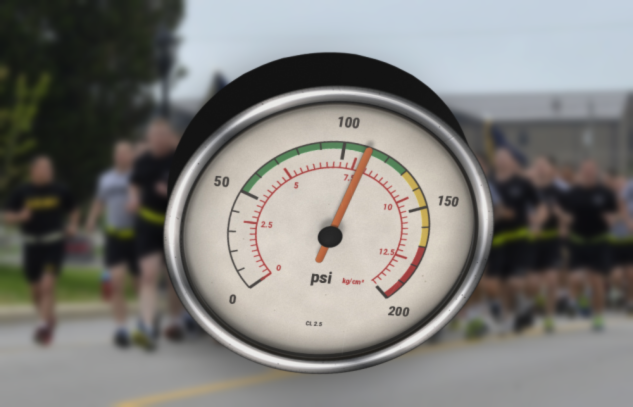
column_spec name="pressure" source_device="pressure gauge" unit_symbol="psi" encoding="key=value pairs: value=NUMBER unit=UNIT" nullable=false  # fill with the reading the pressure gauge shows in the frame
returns value=110 unit=psi
